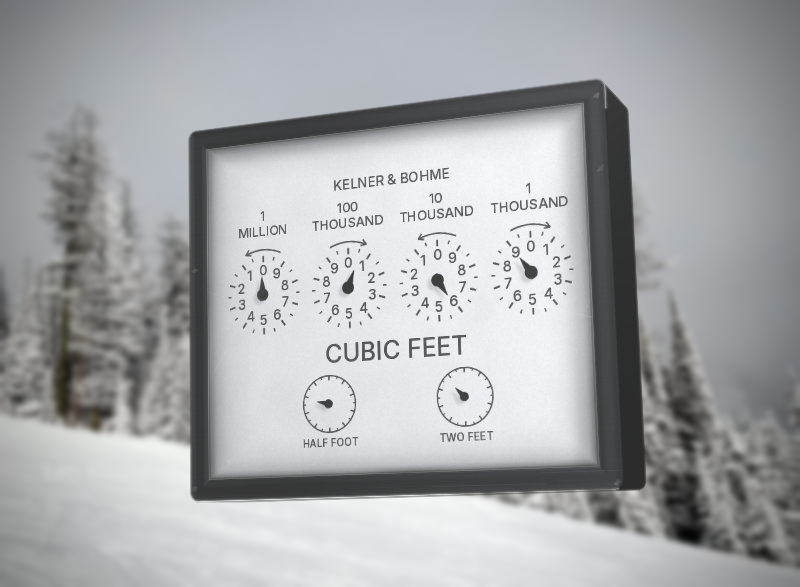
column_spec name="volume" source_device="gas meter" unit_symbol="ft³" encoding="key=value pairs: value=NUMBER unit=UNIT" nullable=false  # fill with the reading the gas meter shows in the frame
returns value=5900 unit=ft³
